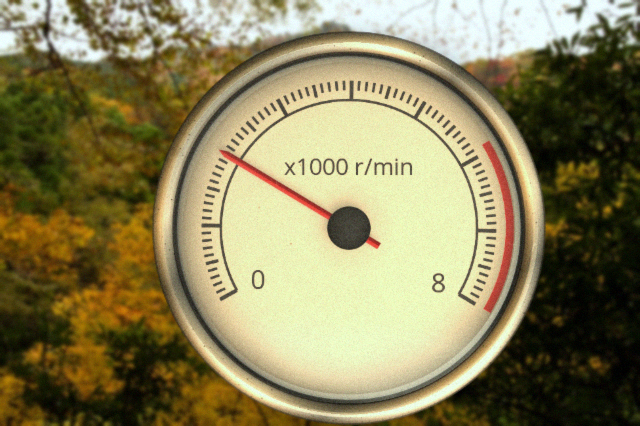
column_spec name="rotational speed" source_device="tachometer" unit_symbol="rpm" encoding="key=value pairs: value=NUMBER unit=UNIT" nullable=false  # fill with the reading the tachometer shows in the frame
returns value=2000 unit=rpm
